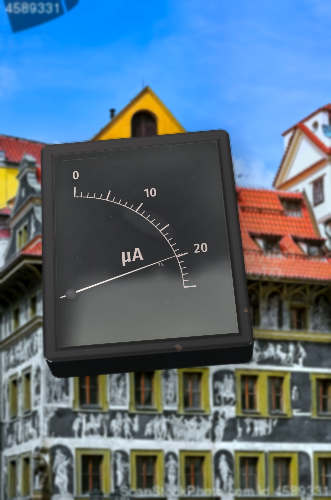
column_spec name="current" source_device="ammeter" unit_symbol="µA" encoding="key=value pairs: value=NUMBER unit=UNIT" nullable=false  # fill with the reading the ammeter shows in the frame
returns value=20 unit=µA
